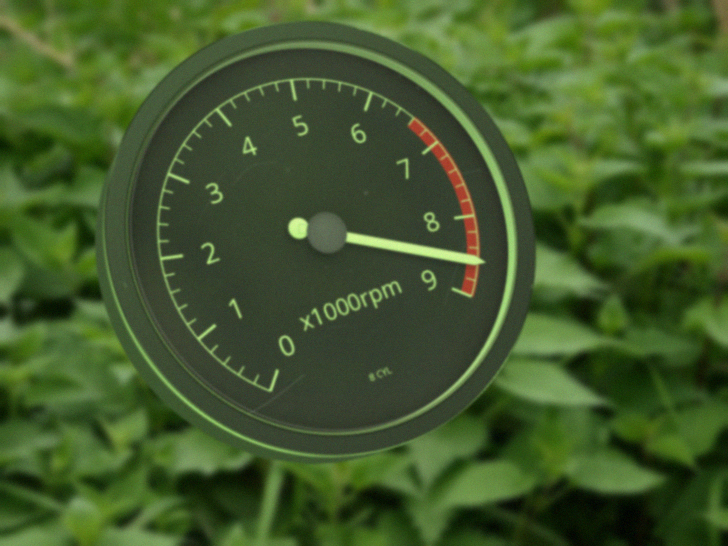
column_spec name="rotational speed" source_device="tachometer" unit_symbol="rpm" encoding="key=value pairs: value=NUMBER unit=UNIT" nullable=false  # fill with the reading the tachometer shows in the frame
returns value=8600 unit=rpm
